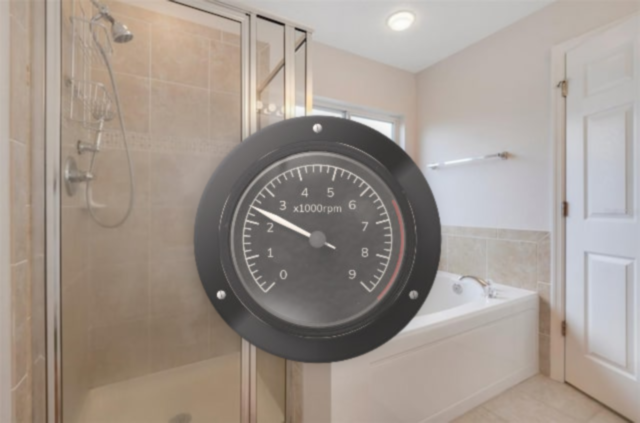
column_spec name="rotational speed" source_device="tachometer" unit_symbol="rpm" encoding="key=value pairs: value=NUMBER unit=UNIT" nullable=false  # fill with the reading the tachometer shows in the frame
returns value=2400 unit=rpm
